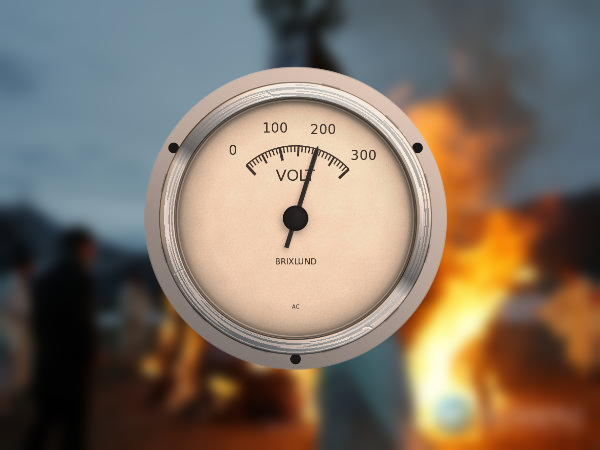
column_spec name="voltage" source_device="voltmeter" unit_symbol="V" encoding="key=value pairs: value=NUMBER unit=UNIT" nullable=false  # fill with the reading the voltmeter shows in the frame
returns value=200 unit=V
